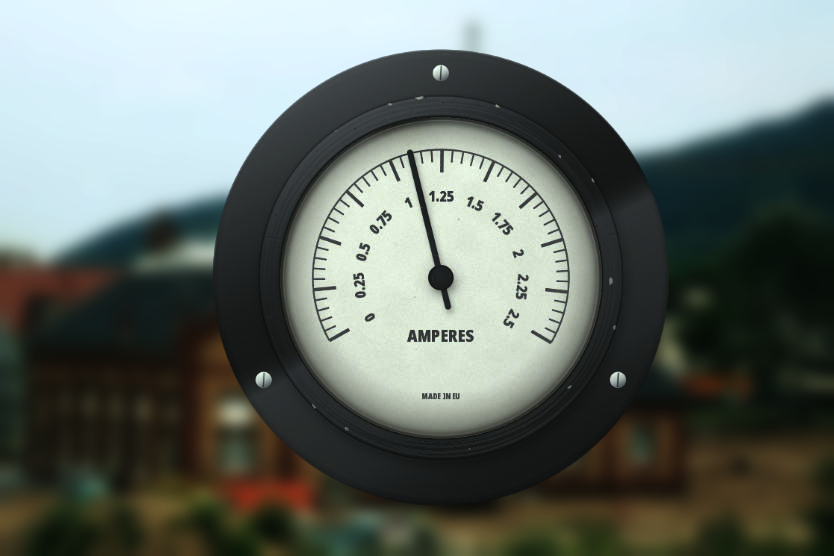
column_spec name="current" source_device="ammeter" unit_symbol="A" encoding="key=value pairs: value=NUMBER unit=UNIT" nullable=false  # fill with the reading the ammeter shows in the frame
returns value=1.1 unit=A
